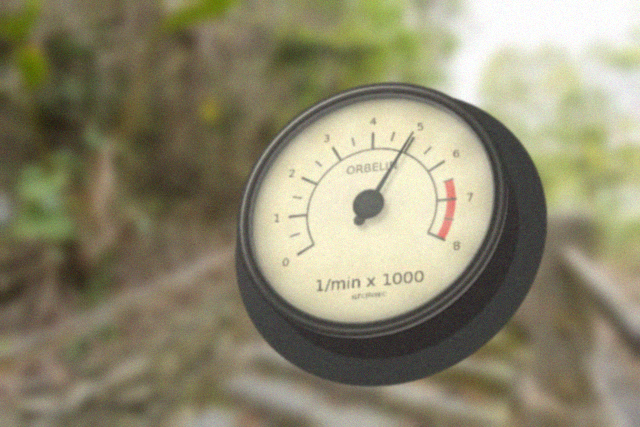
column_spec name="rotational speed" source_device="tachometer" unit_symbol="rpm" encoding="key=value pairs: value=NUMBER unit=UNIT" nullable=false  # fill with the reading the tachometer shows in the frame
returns value=5000 unit=rpm
